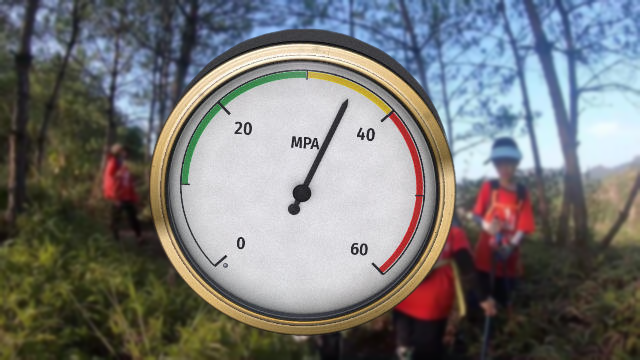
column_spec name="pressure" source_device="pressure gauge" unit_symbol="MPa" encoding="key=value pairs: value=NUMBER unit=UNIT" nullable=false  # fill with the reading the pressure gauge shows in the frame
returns value=35 unit=MPa
